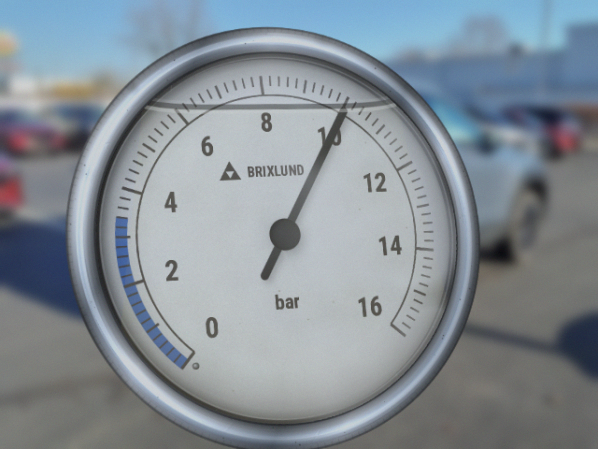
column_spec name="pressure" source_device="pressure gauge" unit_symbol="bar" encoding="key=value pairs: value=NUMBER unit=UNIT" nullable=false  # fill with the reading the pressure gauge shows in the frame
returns value=10 unit=bar
